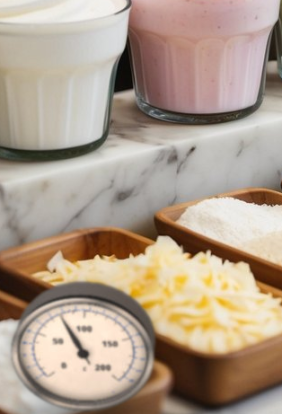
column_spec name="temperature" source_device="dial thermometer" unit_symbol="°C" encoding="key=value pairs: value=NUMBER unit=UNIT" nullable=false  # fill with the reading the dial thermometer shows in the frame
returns value=80 unit=°C
